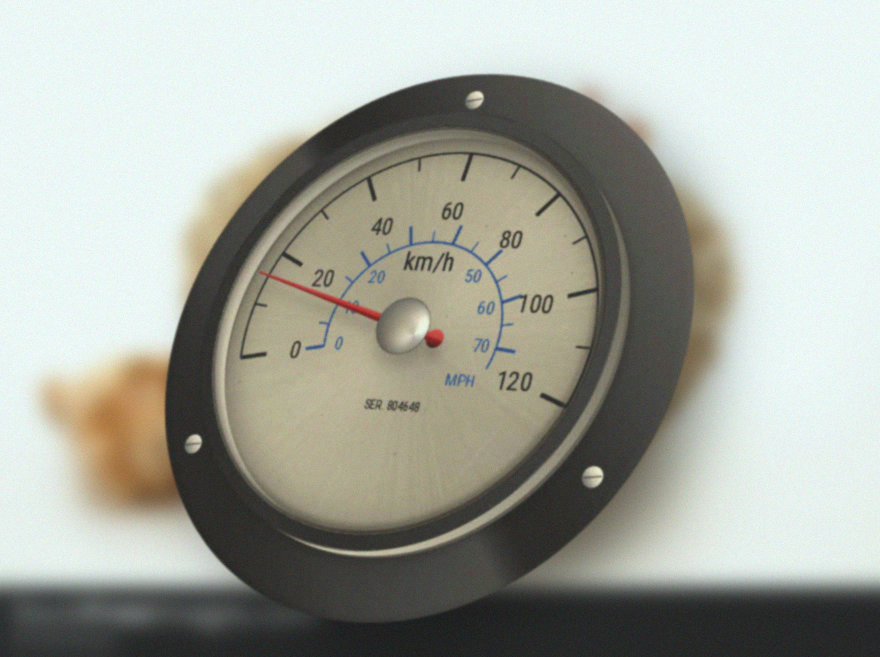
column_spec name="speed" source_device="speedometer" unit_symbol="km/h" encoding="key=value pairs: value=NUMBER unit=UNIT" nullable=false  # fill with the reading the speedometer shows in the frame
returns value=15 unit=km/h
